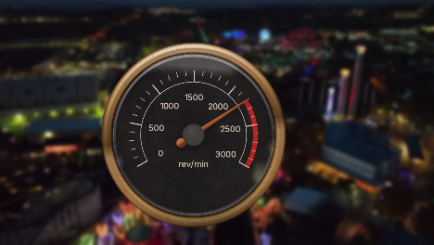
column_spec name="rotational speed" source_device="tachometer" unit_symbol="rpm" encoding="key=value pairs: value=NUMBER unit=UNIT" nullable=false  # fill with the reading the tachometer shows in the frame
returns value=2200 unit=rpm
